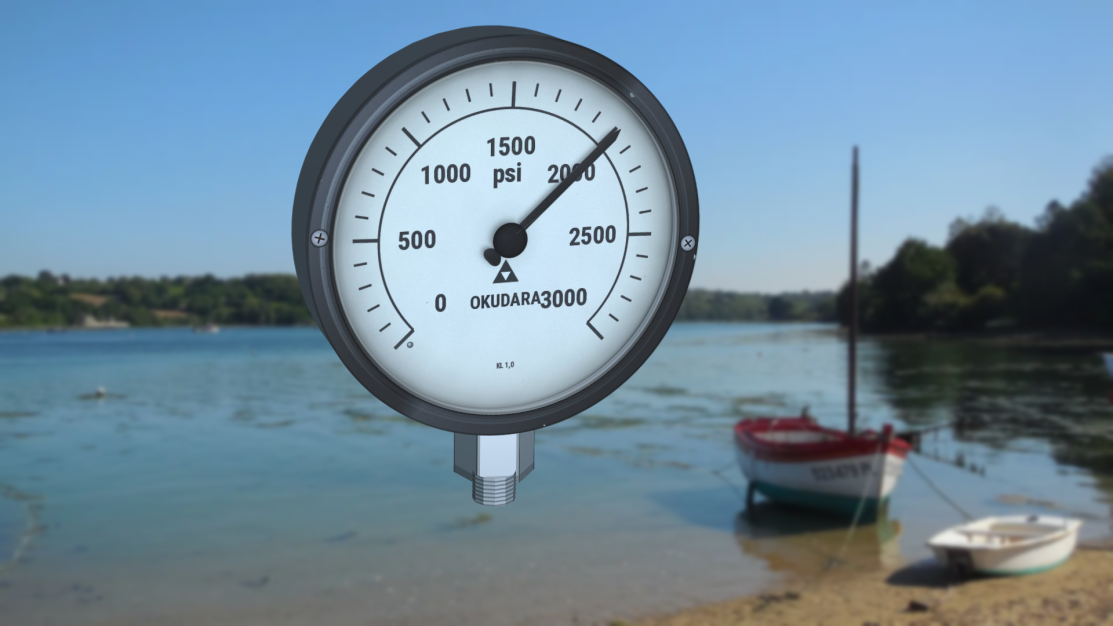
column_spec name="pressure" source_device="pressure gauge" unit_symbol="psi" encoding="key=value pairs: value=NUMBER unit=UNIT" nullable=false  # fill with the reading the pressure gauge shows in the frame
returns value=2000 unit=psi
